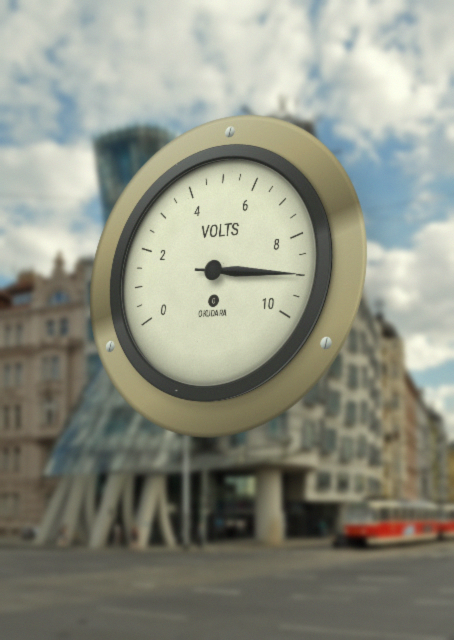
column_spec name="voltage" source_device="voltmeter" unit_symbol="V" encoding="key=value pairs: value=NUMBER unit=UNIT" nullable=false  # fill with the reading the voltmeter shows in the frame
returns value=9 unit=V
